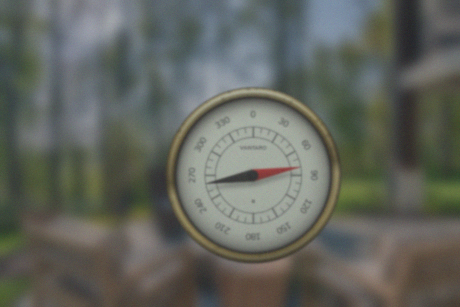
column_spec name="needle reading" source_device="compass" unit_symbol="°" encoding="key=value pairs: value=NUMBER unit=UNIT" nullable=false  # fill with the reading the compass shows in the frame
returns value=80 unit=°
